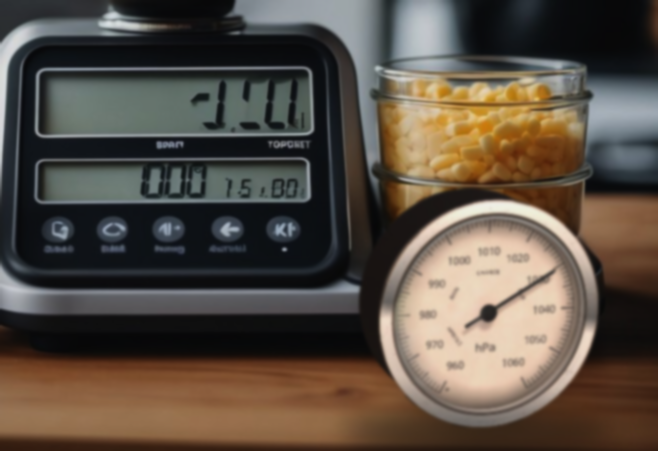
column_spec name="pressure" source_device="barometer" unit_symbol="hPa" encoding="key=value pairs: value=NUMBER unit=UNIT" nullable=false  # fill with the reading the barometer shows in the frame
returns value=1030 unit=hPa
